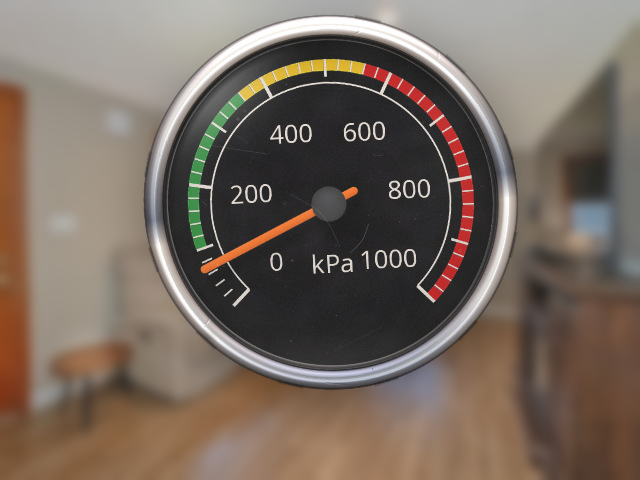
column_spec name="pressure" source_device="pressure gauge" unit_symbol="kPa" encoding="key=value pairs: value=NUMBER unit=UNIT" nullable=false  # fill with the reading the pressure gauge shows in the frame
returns value=70 unit=kPa
